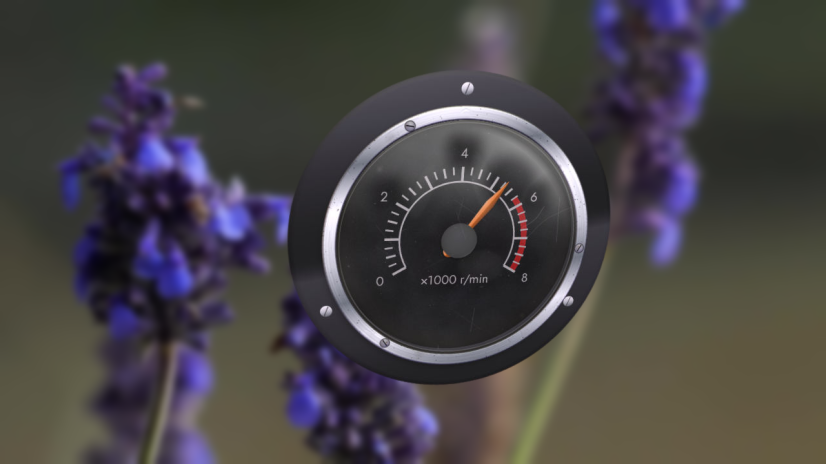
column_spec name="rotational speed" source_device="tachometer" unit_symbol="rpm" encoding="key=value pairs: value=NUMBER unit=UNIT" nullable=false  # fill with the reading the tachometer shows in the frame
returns value=5250 unit=rpm
